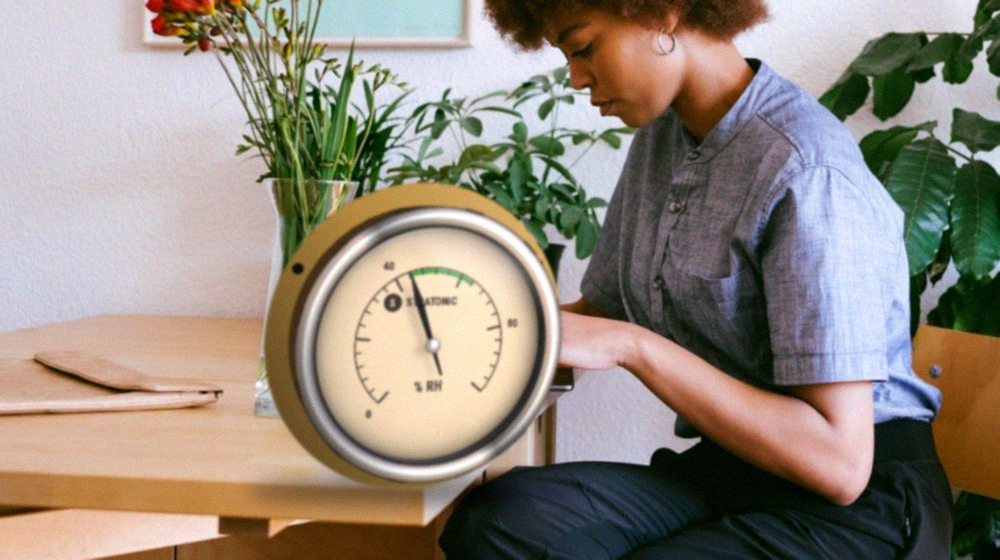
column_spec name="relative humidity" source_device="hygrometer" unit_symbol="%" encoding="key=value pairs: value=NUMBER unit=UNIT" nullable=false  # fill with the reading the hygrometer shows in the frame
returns value=44 unit=%
